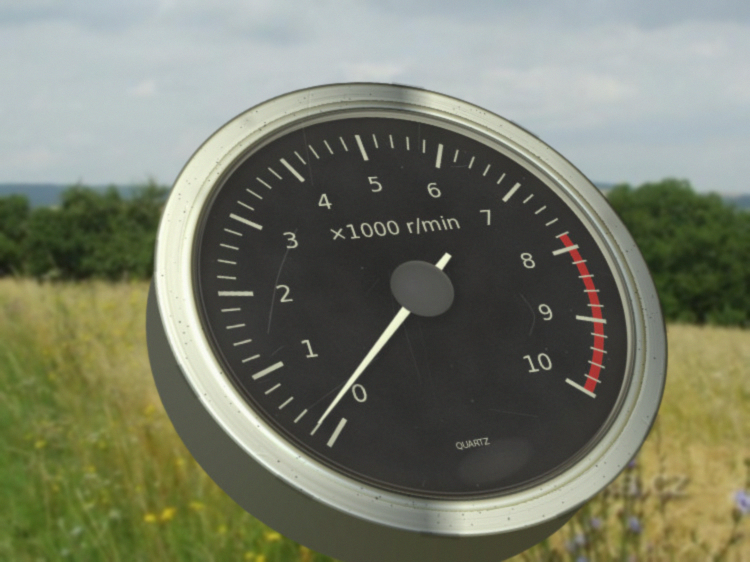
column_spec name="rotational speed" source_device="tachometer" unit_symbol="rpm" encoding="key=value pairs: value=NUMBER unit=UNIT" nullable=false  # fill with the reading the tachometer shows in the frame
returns value=200 unit=rpm
